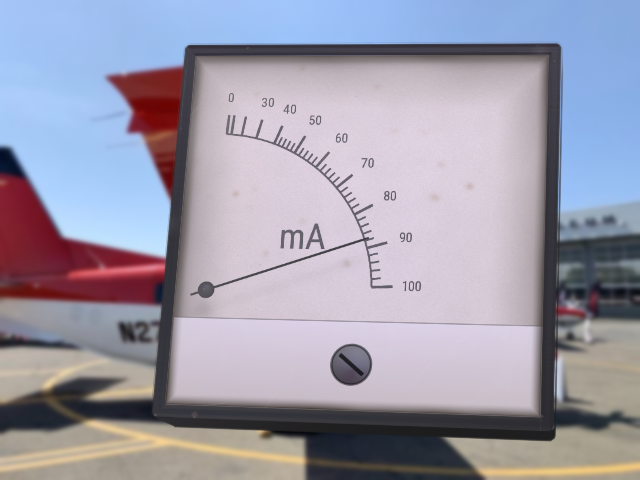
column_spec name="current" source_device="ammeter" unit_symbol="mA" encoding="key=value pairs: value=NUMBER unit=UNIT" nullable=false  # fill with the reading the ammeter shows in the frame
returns value=88 unit=mA
